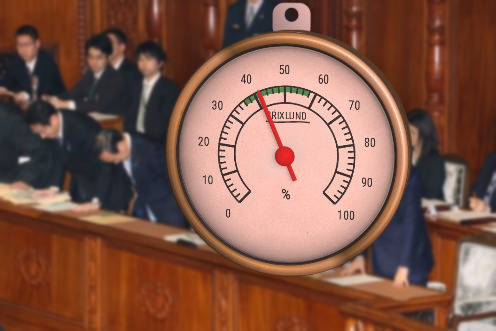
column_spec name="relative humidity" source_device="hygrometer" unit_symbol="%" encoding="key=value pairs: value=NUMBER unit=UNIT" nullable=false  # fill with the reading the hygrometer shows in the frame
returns value=42 unit=%
